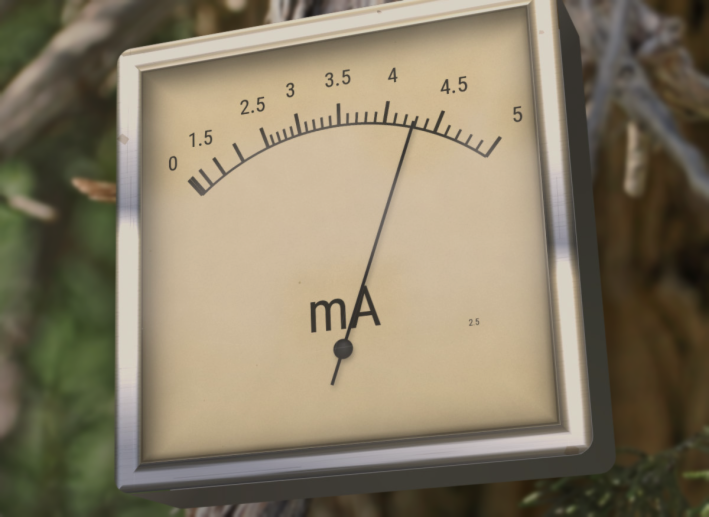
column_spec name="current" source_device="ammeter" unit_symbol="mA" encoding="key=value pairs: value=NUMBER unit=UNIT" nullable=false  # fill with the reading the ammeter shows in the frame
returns value=4.3 unit=mA
